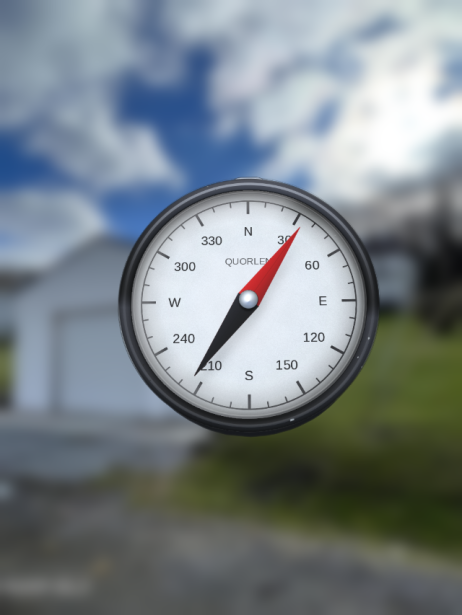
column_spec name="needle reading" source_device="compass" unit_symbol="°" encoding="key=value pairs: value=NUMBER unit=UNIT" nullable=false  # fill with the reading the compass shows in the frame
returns value=35 unit=°
